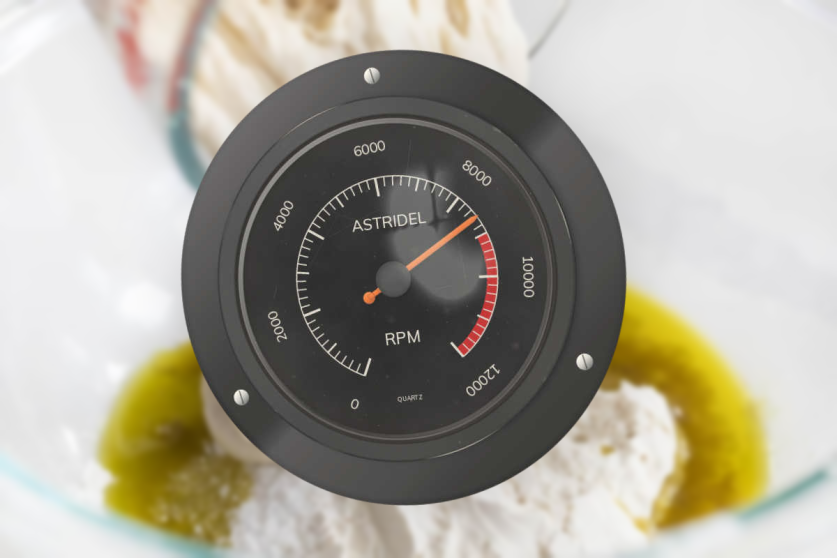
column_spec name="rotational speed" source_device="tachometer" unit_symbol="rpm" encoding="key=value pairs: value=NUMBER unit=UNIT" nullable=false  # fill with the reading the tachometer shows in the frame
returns value=8600 unit=rpm
